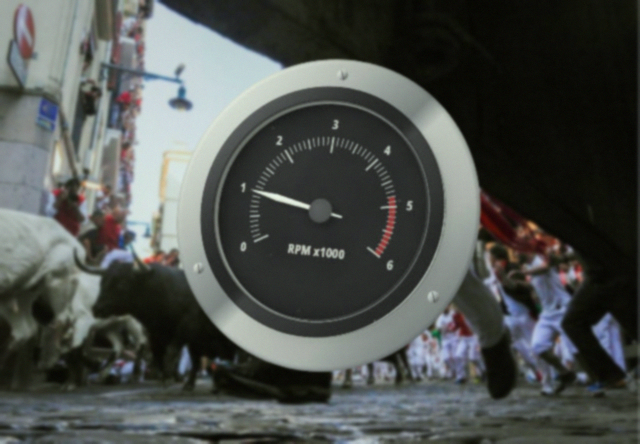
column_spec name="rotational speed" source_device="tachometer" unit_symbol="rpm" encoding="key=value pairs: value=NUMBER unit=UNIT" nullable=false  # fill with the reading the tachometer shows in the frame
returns value=1000 unit=rpm
